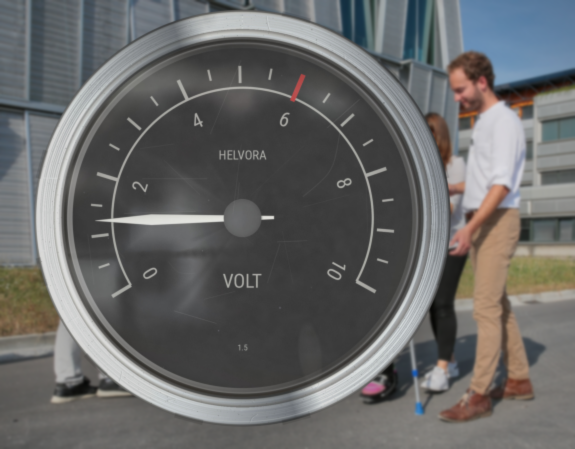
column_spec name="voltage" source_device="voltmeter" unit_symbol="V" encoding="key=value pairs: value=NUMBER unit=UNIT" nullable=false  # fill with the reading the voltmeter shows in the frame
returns value=1.25 unit=V
